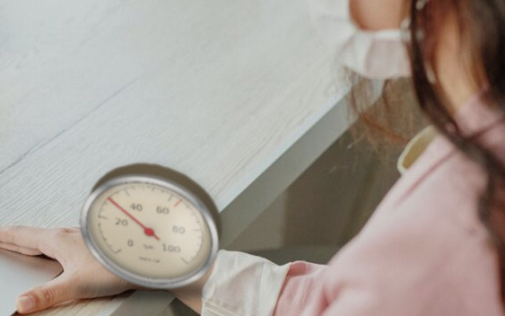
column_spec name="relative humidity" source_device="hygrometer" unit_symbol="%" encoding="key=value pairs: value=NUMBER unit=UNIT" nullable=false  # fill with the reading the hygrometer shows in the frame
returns value=32 unit=%
